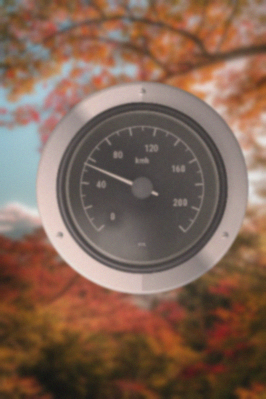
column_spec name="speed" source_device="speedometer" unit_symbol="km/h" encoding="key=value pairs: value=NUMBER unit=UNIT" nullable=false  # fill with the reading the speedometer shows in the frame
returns value=55 unit=km/h
